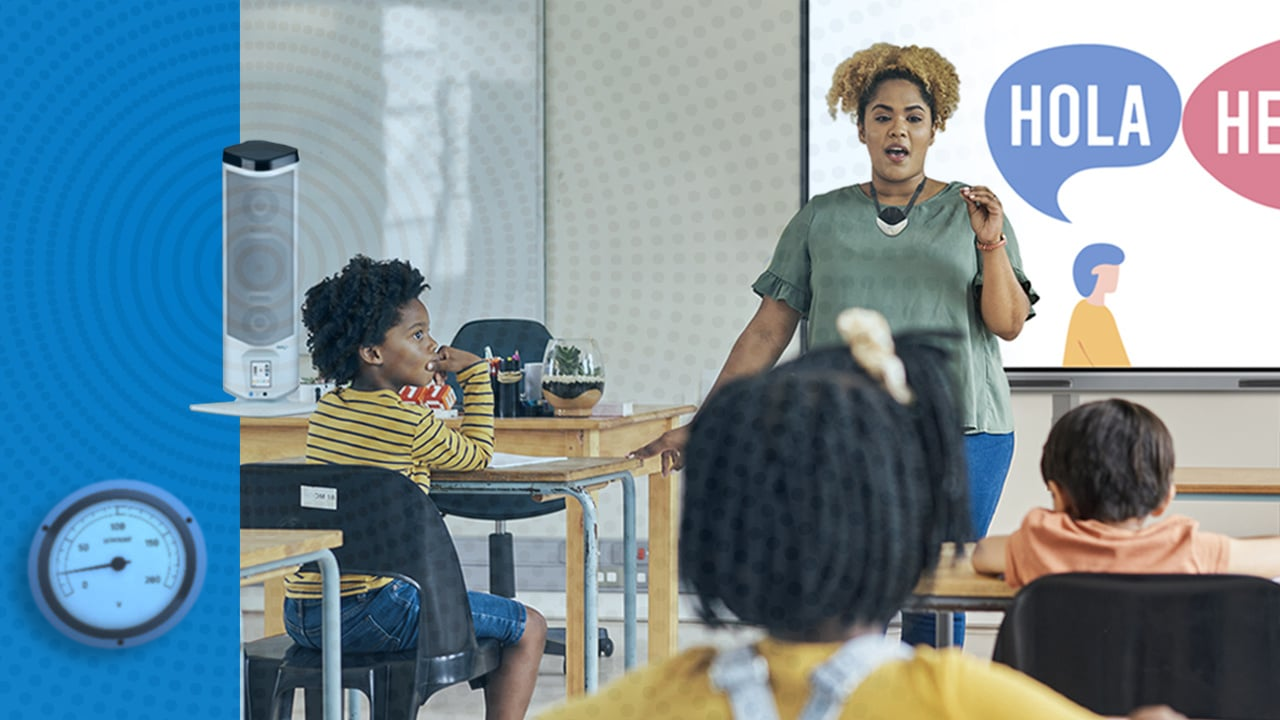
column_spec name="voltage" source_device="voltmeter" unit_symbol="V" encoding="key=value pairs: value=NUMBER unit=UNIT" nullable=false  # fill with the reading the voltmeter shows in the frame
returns value=20 unit=V
